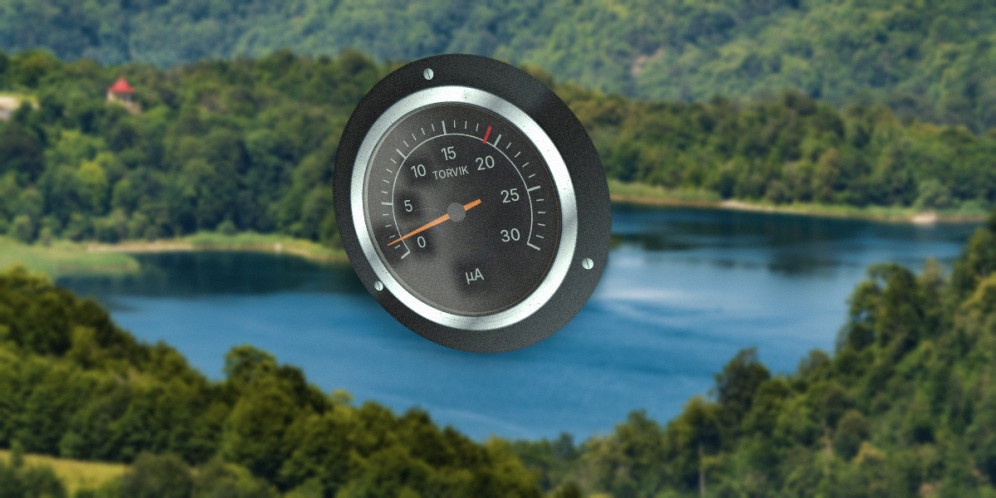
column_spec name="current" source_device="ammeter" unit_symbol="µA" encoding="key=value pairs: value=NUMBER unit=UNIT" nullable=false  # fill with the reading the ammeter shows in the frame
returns value=1.5 unit=µA
